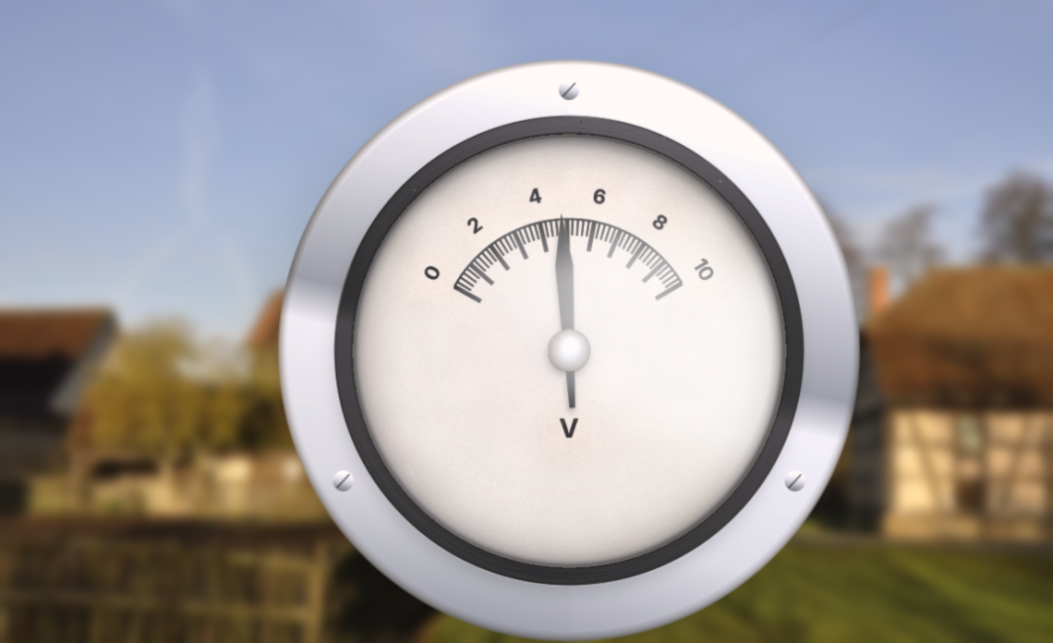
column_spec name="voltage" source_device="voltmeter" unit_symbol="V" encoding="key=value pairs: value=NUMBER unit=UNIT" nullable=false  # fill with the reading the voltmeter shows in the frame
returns value=4.8 unit=V
